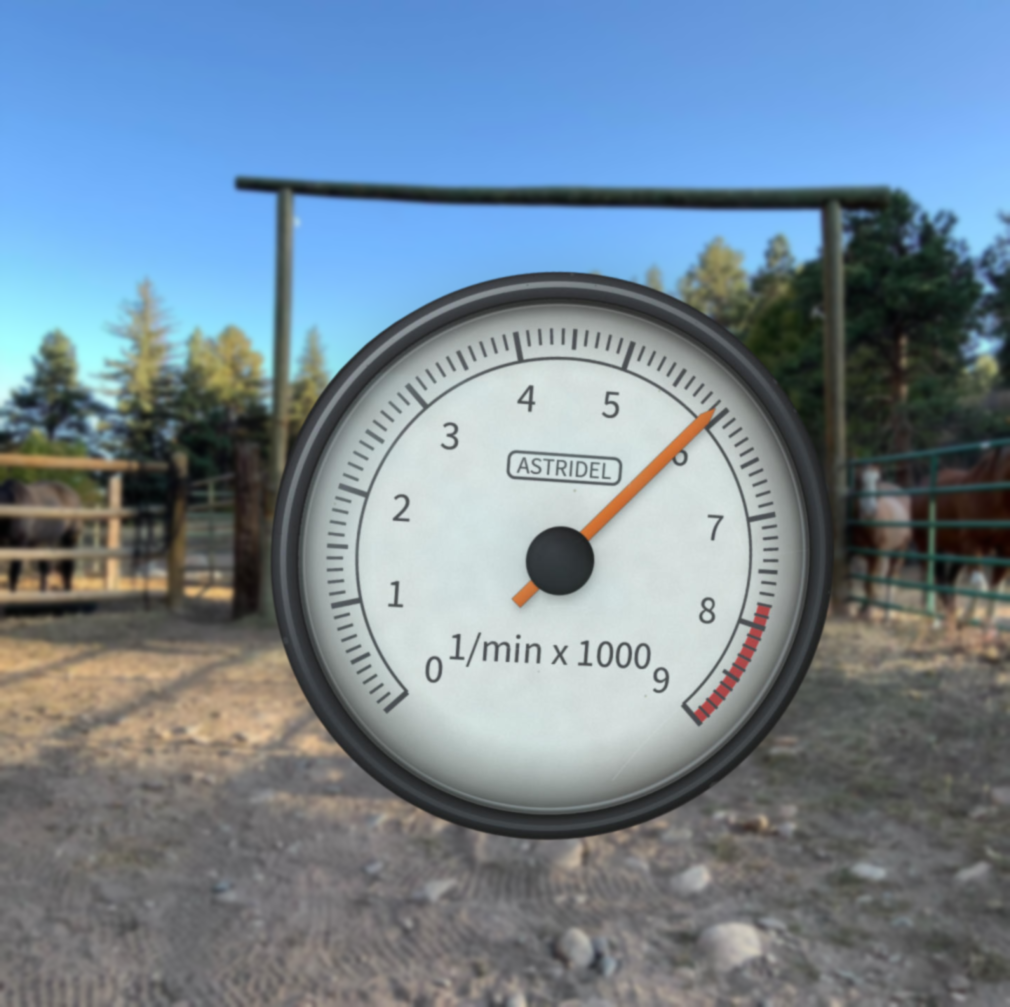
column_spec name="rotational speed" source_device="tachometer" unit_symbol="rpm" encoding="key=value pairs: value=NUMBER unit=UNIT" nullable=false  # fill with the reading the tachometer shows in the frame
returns value=5900 unit=rpm
